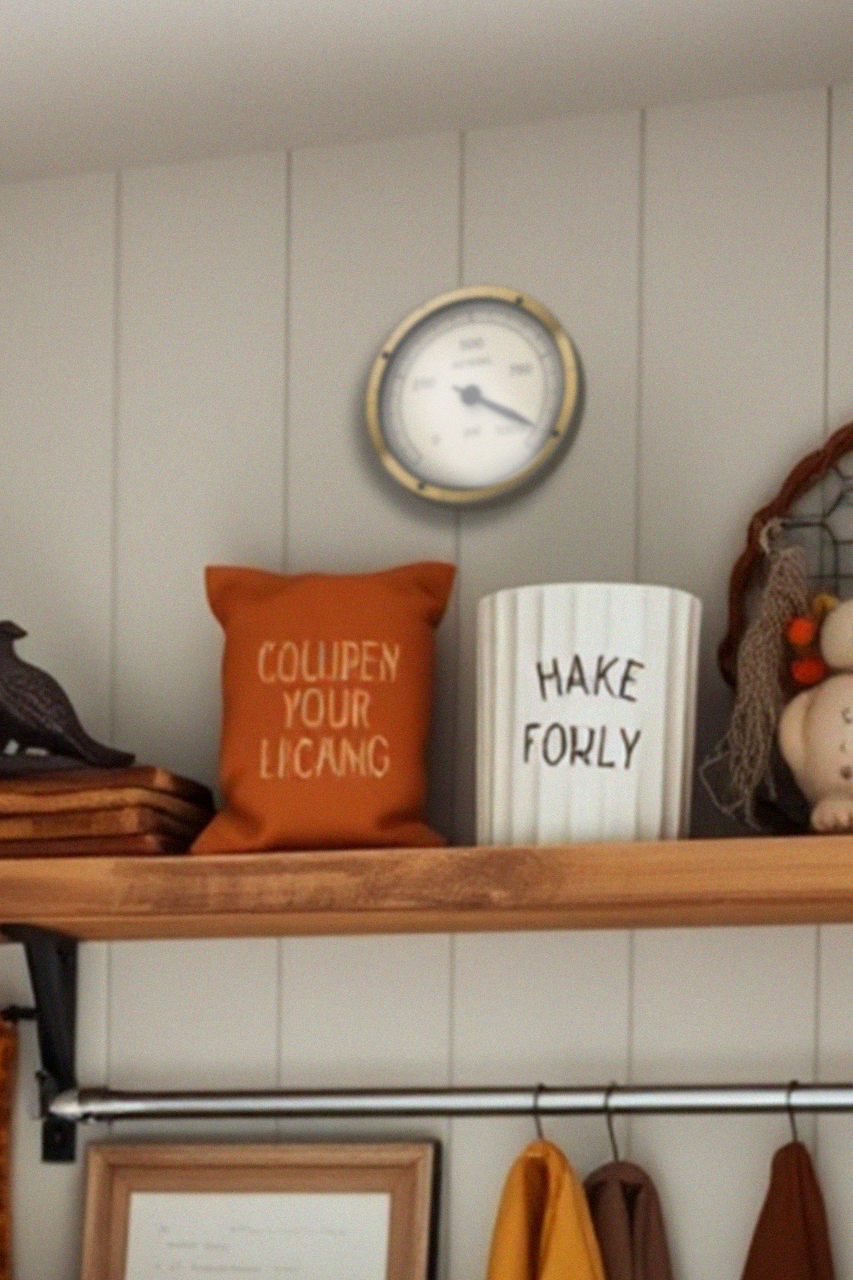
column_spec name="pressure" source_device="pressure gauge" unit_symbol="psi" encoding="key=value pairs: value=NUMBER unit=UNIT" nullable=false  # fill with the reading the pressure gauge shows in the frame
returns value=950 unit=psi
